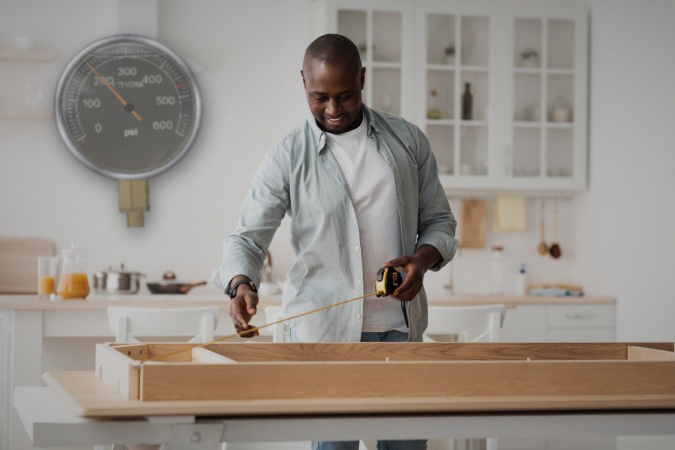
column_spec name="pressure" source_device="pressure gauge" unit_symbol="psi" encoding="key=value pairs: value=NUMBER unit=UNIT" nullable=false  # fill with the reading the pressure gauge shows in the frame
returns value=200 unit=psi
